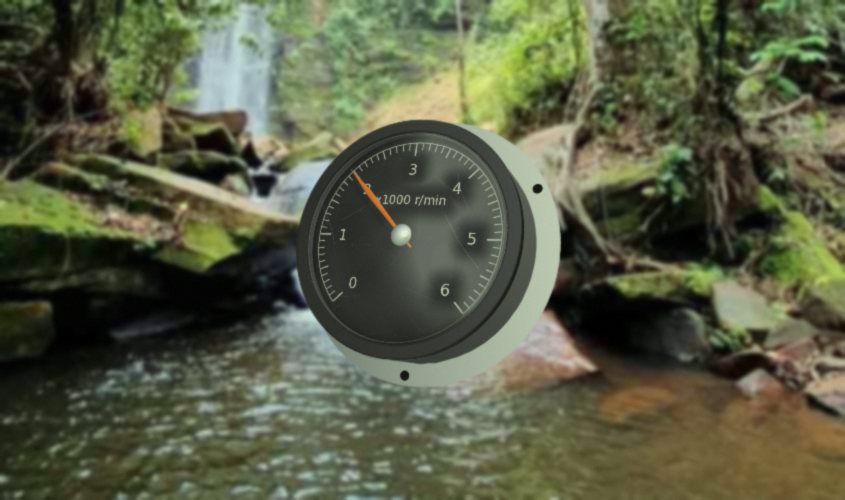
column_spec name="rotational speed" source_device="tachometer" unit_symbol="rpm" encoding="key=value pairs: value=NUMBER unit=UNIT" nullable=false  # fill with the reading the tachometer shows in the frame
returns value=2000 unit=rpm
